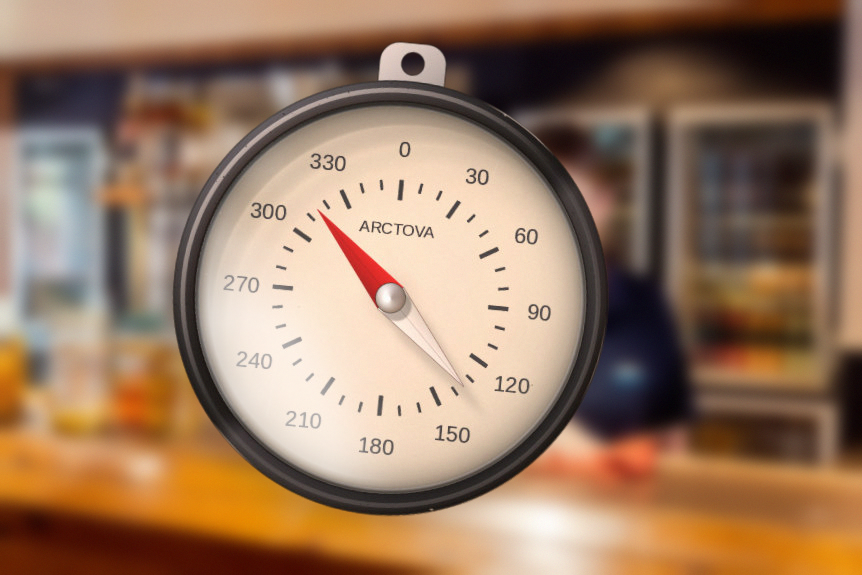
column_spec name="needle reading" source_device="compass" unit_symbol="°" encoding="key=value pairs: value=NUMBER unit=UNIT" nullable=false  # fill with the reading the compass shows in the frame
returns value=315 unit=°
